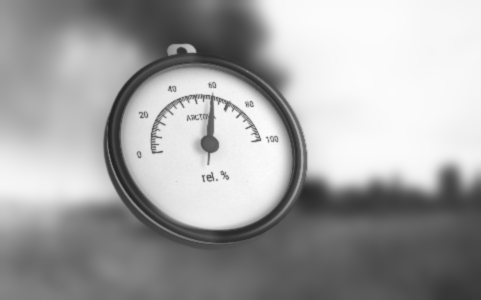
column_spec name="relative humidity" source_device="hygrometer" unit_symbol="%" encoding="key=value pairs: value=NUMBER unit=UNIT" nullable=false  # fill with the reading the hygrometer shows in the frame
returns value=60 unit=%
